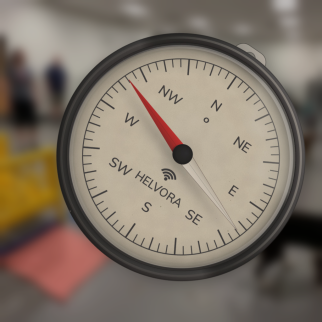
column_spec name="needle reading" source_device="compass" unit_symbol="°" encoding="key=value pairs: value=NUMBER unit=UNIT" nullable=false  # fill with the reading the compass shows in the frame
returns value=290 unit=°
